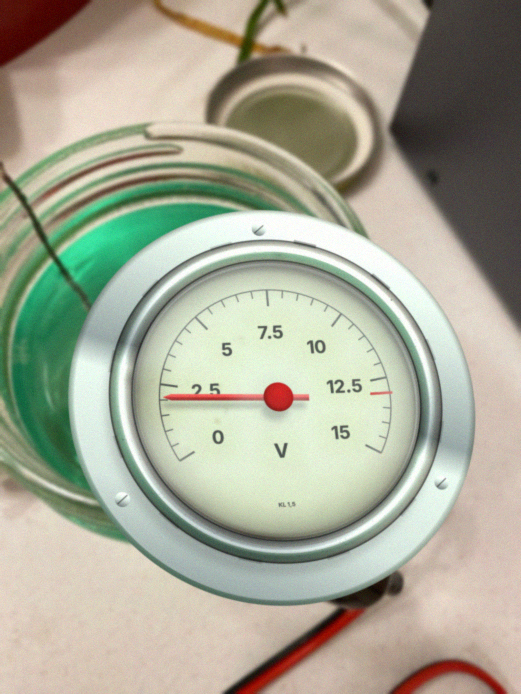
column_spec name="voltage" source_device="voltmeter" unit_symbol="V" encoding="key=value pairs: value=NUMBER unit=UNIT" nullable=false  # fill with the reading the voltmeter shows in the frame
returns value=2 unit=V
